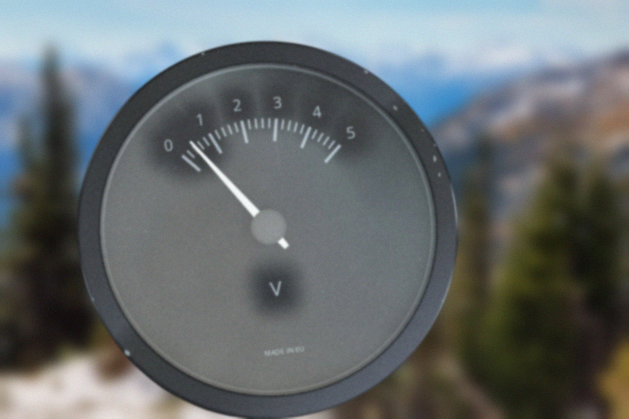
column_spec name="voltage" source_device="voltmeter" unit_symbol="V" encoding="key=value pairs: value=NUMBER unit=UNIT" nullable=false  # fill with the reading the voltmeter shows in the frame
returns value=0.4 unit=V
